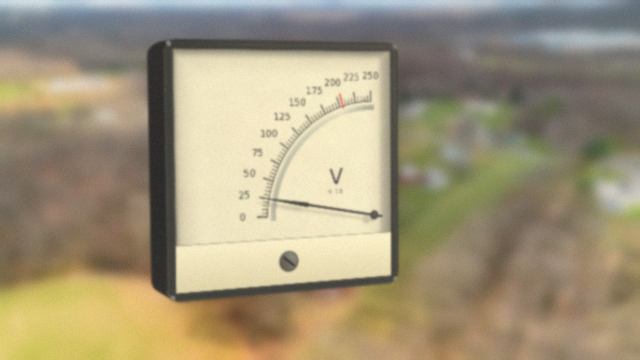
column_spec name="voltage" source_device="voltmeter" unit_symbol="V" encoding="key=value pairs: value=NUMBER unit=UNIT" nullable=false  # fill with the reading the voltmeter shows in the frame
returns value=25 unit=V
